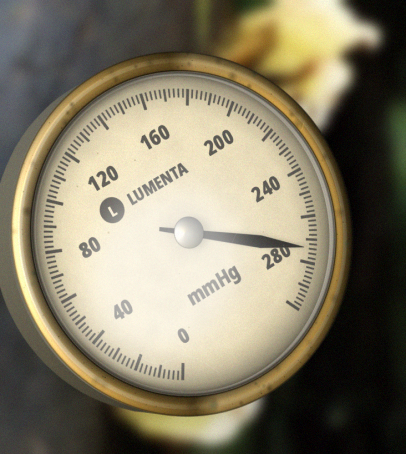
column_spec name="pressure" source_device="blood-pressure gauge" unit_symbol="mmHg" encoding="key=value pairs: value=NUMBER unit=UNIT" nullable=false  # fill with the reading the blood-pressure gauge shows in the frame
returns value=274 unit=mmHg
